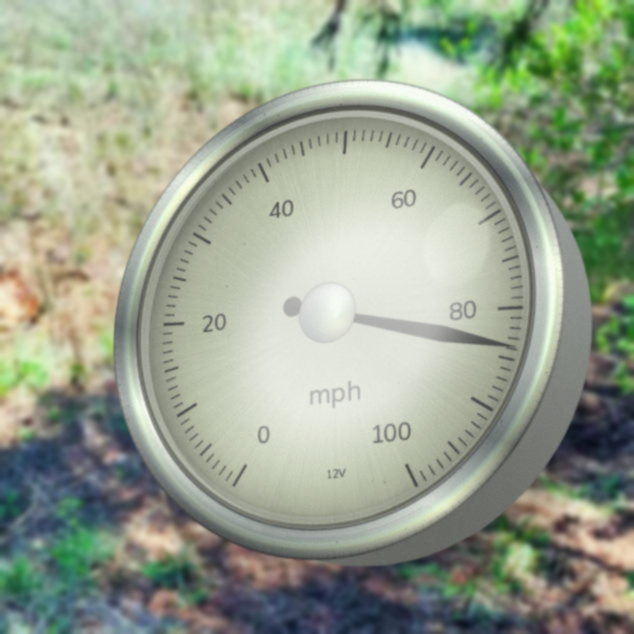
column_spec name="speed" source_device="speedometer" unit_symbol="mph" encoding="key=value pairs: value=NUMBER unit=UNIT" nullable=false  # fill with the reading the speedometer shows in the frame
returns value=84 unit=mph
